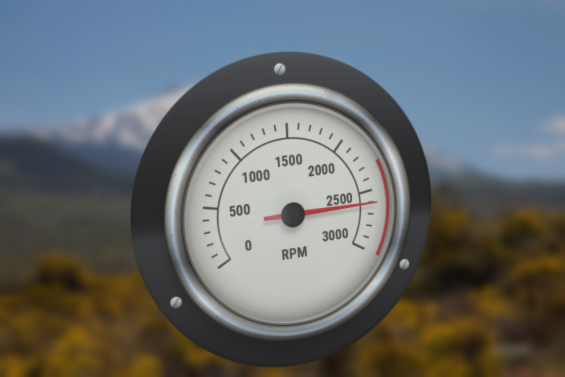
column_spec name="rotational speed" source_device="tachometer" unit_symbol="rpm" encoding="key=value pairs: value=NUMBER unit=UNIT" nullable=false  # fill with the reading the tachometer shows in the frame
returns value=2600 unit=rpm
